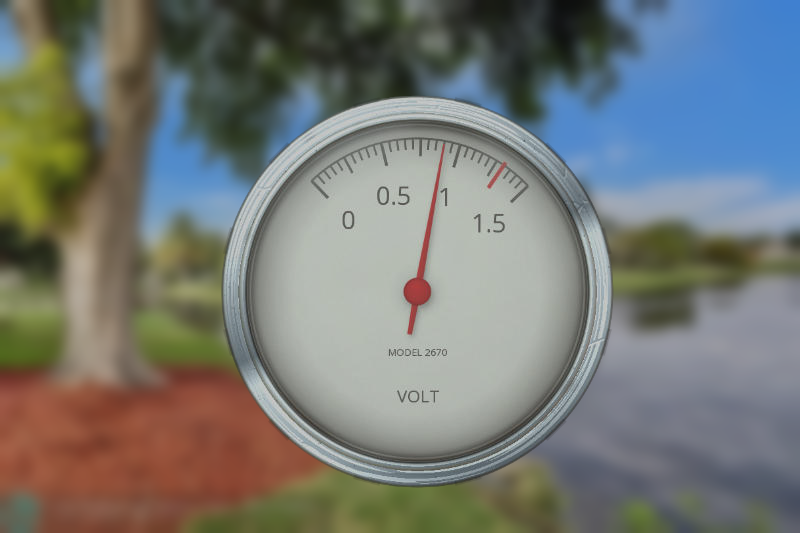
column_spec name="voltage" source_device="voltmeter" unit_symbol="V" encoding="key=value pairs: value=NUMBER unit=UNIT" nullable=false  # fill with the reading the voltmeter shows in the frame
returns value=0.9 unit=V
